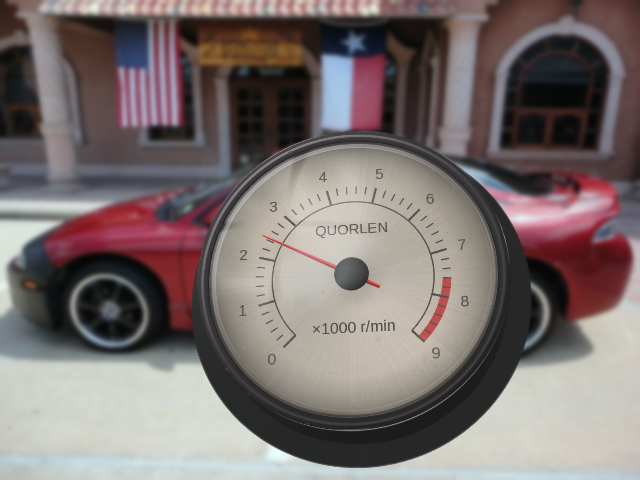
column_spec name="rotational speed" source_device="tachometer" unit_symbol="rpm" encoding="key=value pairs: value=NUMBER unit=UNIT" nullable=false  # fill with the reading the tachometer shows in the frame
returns value=2400 unit=rpm
